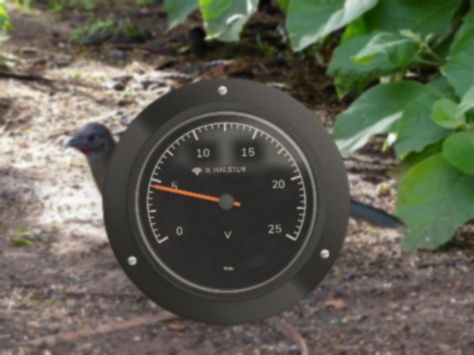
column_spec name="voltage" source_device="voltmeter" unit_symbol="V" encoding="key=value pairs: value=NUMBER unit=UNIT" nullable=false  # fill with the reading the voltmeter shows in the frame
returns value=4.5 unit=V
